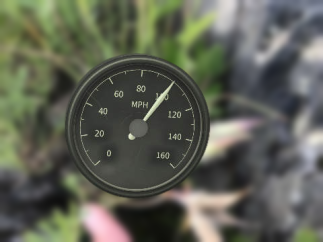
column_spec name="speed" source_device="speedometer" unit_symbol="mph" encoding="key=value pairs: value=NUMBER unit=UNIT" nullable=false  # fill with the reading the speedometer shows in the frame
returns value=100 unit=mph
